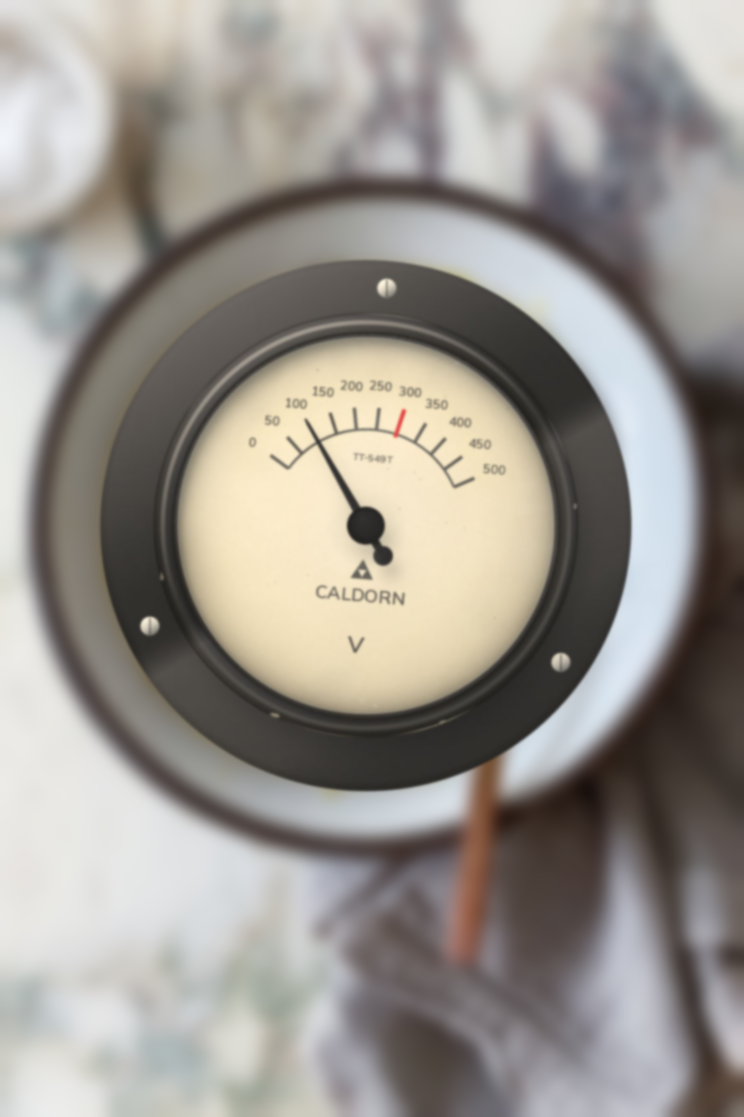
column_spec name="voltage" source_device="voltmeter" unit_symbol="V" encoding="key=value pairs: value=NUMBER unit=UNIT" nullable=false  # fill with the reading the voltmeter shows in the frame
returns value=100 unit=V
